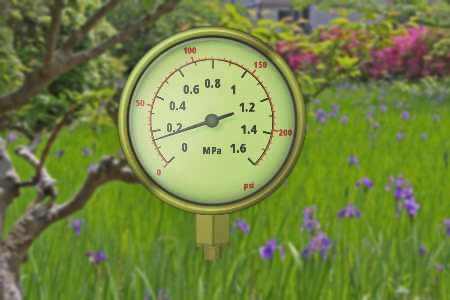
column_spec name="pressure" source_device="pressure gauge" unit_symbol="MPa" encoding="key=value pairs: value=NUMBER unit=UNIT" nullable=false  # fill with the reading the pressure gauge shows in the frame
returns value=0.15 unit=MPa
